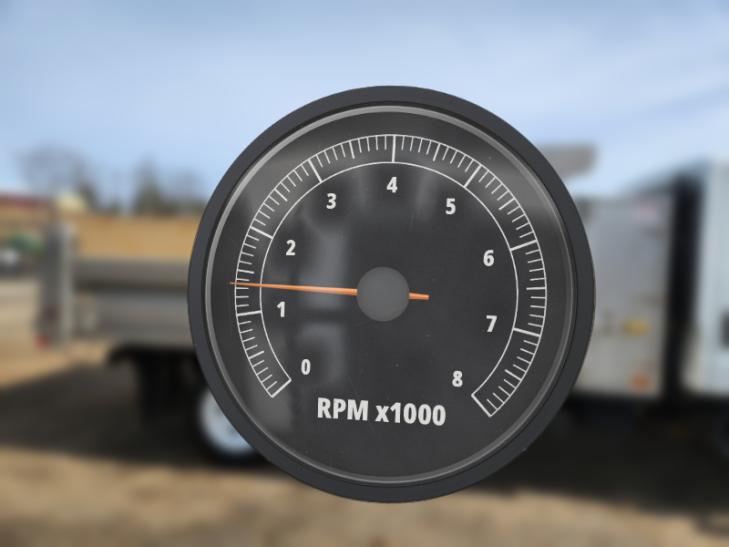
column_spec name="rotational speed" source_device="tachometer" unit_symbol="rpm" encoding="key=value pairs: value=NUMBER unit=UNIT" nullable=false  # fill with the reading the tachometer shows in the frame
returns value=1350 unit=rpm
